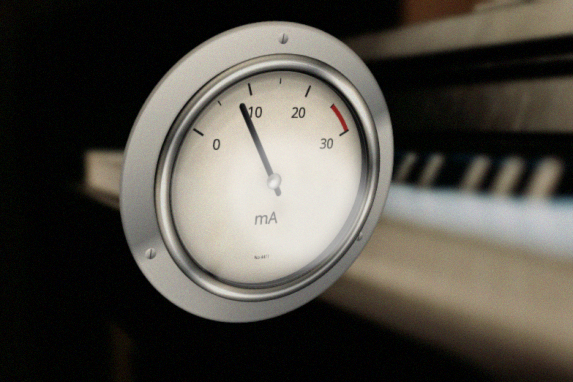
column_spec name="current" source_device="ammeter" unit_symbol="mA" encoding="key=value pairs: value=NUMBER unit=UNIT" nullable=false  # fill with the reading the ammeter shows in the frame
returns value=7.5 unit=mA
